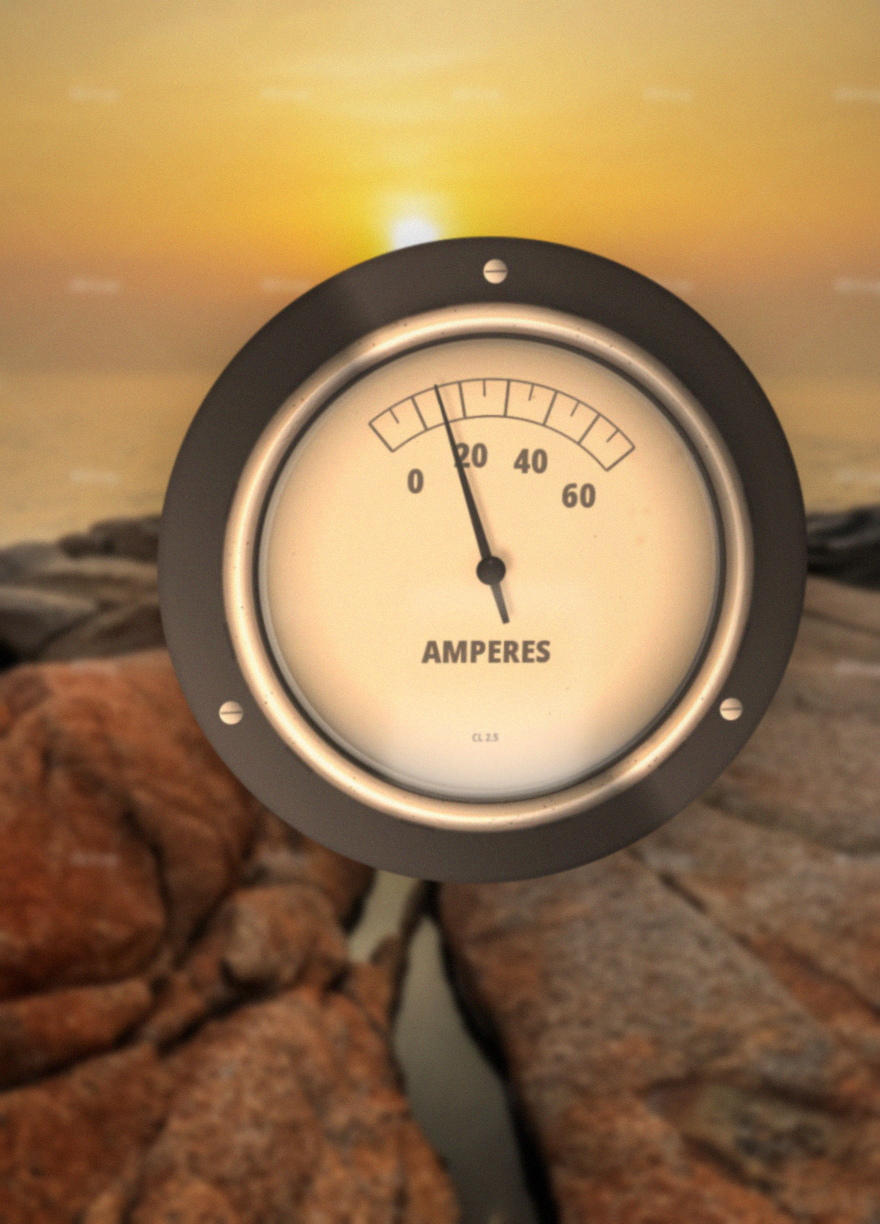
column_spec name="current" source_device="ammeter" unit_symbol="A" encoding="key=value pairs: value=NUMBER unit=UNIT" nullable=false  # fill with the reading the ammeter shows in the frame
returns value=15 unit=A
